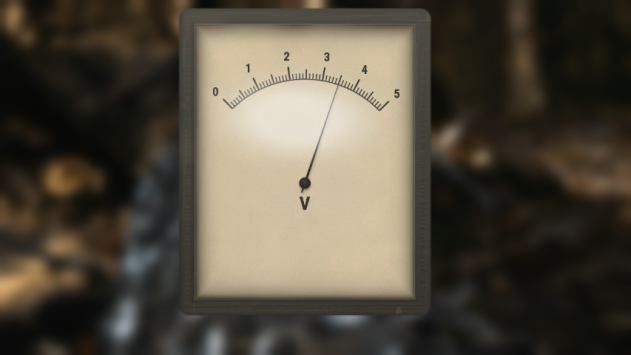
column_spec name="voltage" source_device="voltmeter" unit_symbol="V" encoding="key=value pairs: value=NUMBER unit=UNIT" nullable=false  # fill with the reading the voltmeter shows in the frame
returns value=3.5 unit=V
